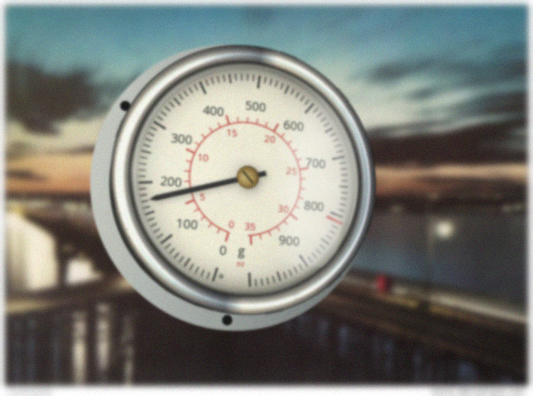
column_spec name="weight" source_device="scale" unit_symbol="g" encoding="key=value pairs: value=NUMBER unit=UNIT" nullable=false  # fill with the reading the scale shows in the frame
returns value=170 unit=g
